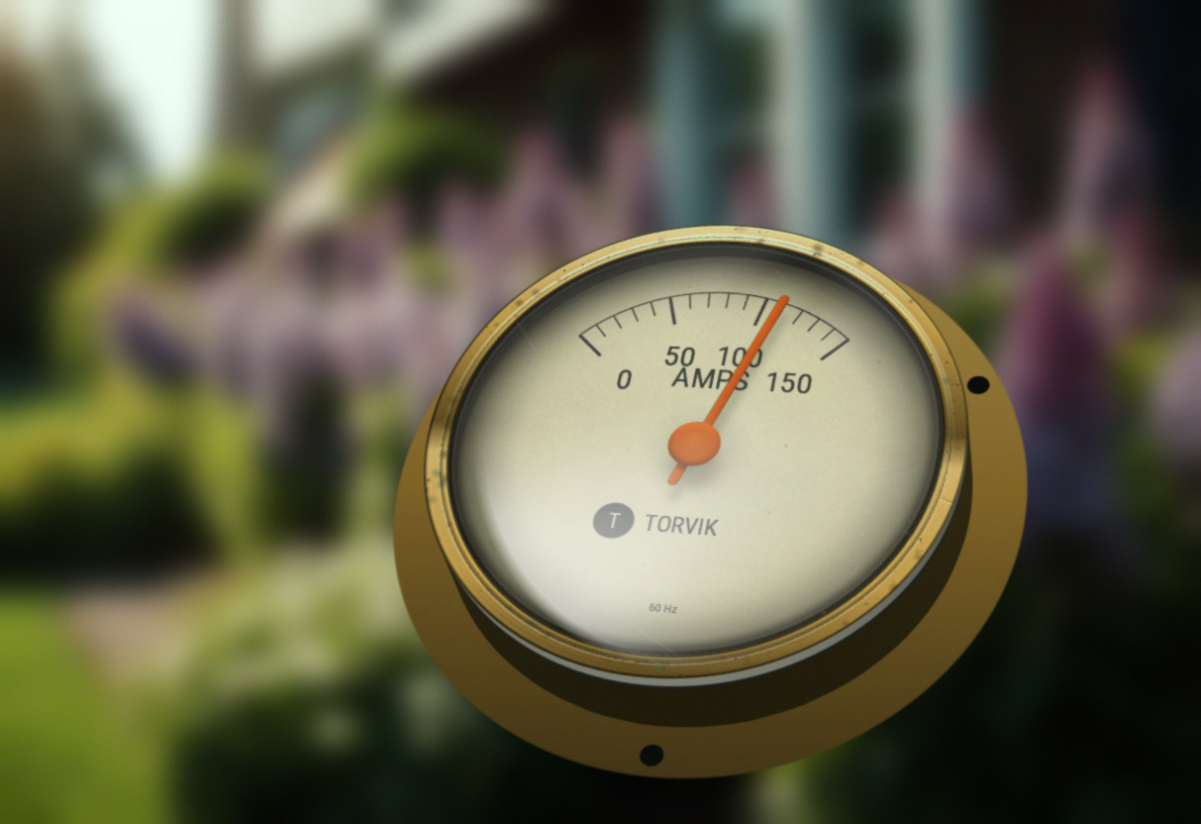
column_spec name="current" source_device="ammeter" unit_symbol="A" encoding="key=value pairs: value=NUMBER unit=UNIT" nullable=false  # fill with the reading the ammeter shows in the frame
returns value=110 unit=A
